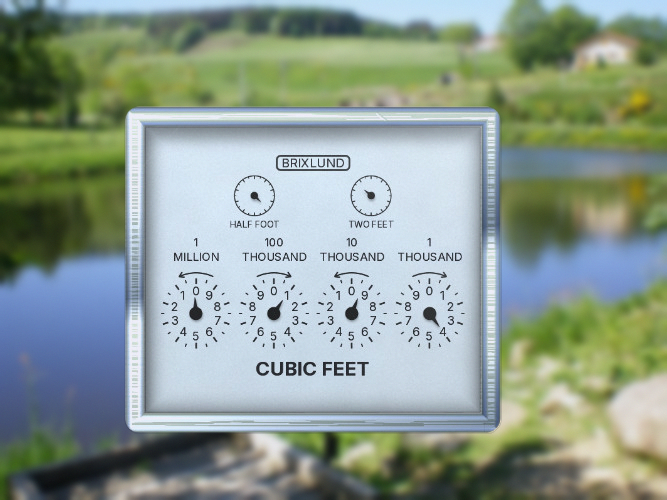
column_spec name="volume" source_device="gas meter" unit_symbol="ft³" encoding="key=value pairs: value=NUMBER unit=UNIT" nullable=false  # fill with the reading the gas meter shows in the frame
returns value=9400 unit=ft³
